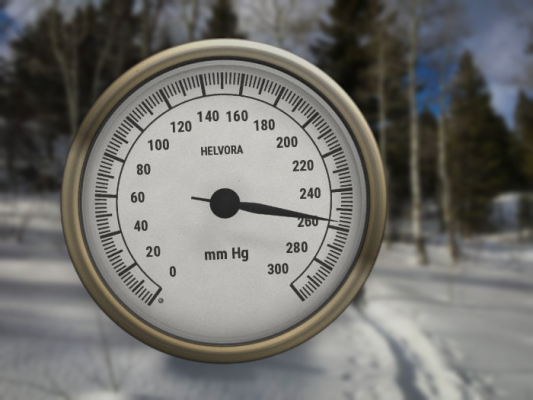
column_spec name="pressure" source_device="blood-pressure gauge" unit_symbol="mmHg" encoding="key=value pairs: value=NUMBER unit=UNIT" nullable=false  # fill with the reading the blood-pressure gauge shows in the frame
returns value=256 unit=mmHg
